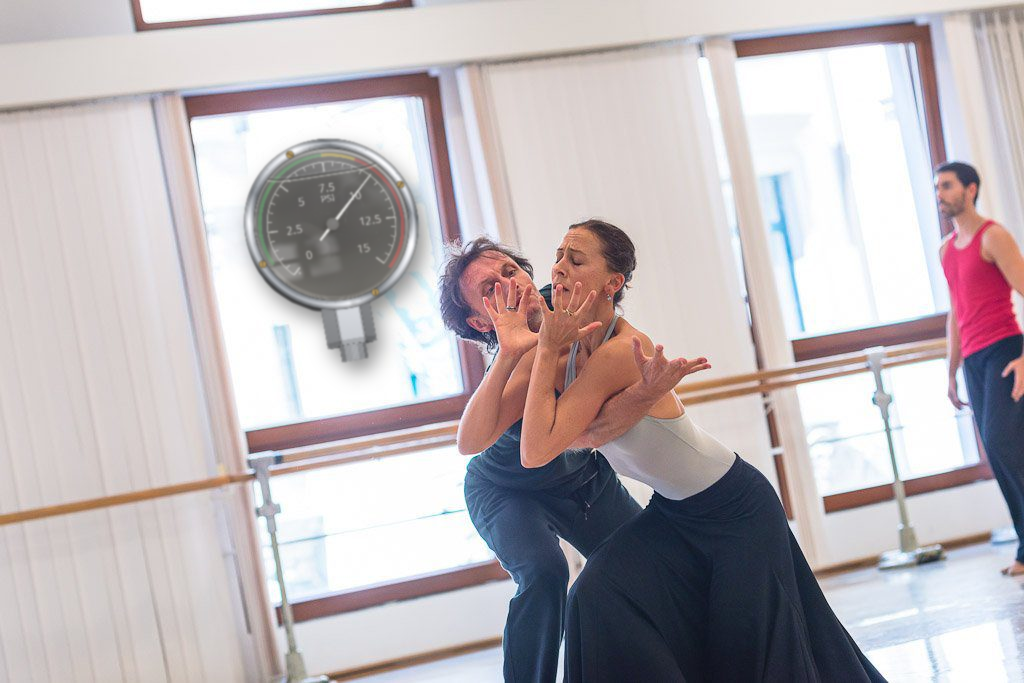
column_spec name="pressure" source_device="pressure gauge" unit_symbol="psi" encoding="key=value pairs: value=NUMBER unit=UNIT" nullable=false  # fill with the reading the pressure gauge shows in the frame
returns value=10 unit=psi
